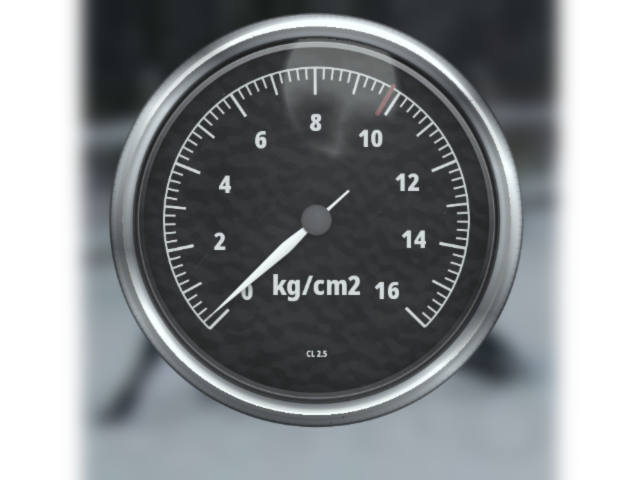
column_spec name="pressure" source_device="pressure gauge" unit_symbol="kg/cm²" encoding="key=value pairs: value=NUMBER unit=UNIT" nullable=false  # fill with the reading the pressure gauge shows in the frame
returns value=0.2 unit=kg/cm²
